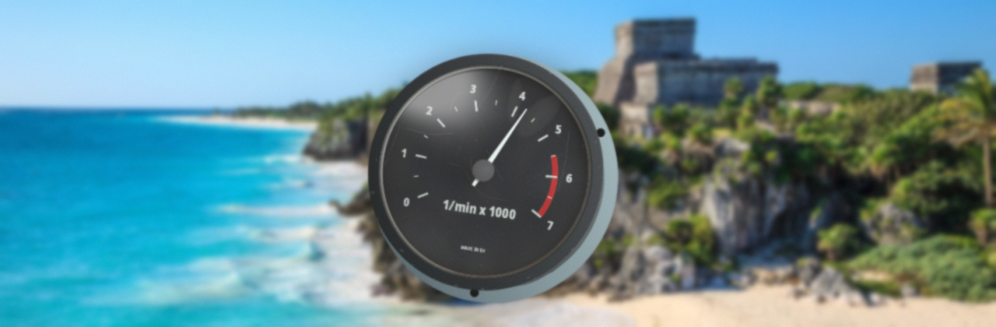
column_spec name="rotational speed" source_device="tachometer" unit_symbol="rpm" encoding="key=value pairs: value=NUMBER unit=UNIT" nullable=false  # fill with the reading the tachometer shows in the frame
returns value=4250 unit=rpm
